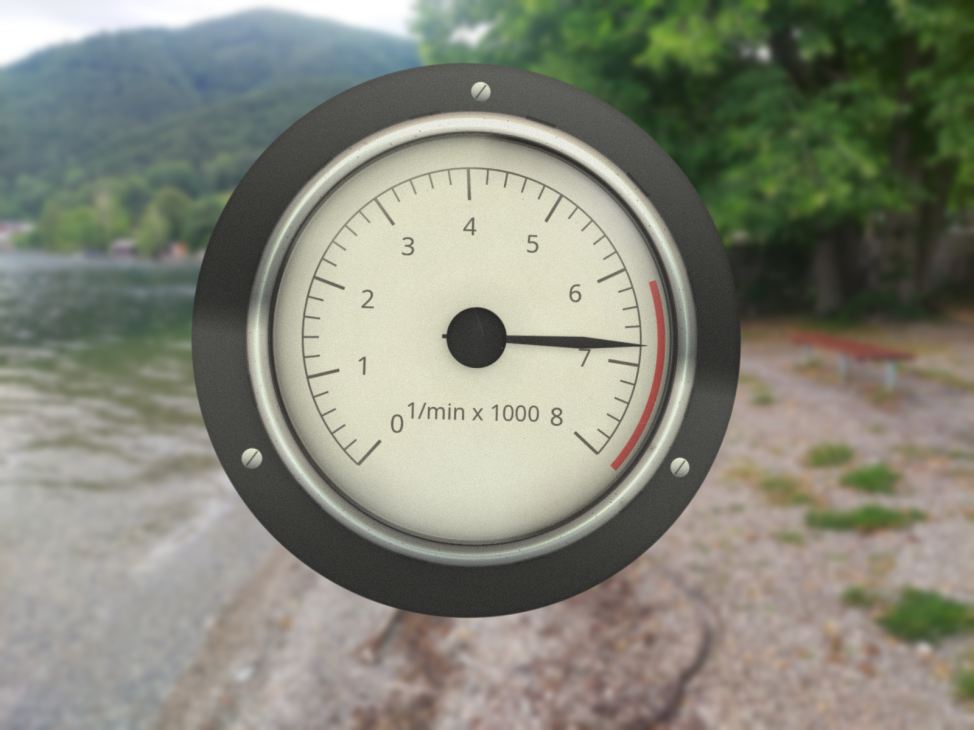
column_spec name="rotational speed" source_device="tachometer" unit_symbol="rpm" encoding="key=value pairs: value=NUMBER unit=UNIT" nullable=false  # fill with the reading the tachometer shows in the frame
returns value=6800 unit=rpm
